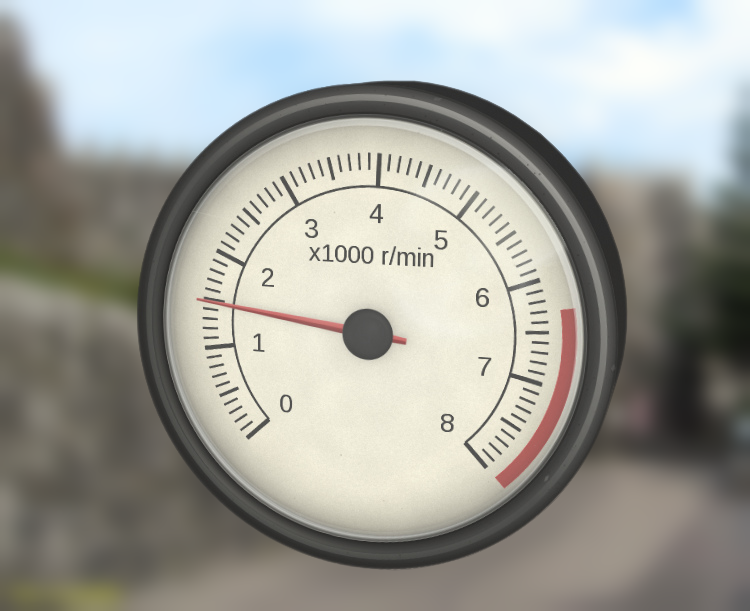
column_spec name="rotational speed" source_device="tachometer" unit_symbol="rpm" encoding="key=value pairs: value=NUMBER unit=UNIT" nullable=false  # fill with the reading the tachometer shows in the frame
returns value=1500 unit=rpm
